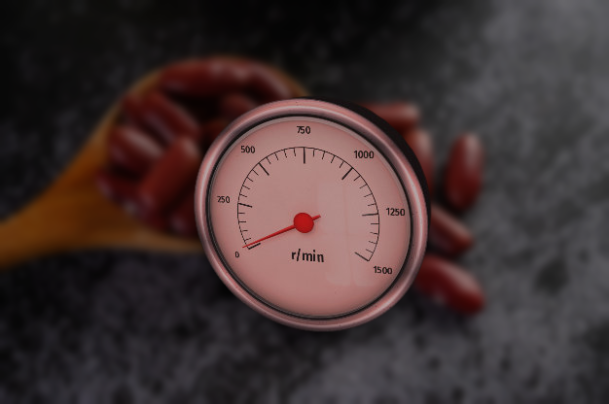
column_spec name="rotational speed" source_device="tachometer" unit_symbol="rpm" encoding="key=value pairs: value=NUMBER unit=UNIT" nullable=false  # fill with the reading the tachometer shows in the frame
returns value=25 unit=rpm
